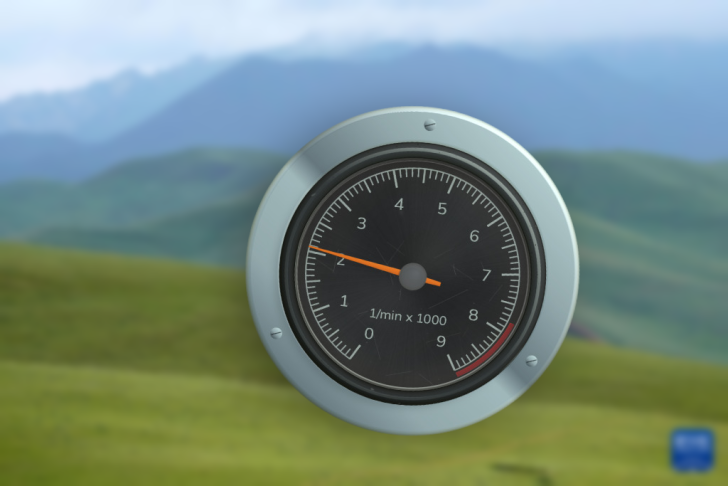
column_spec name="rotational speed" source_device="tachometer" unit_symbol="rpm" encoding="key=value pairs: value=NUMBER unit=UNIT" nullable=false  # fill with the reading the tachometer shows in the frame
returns value=2100 unit=rpm
